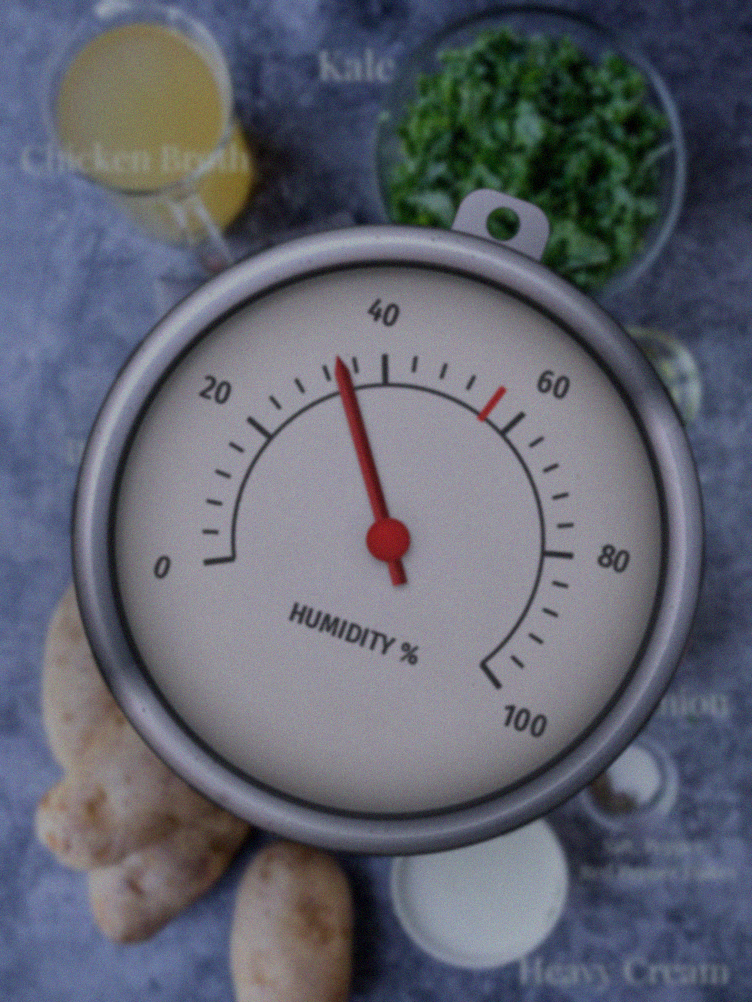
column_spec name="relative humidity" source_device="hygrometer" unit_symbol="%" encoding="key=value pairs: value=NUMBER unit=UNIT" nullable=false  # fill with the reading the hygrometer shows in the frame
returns value=34 unit=%
